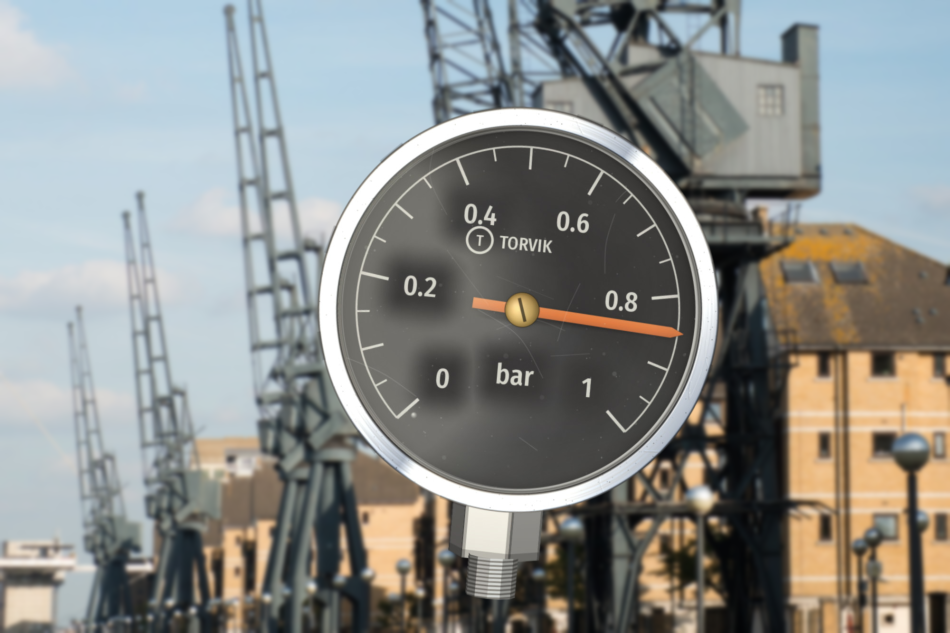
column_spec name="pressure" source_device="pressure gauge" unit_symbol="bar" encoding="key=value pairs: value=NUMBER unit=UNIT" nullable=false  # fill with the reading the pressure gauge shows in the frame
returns value=0.85 unit=bar
